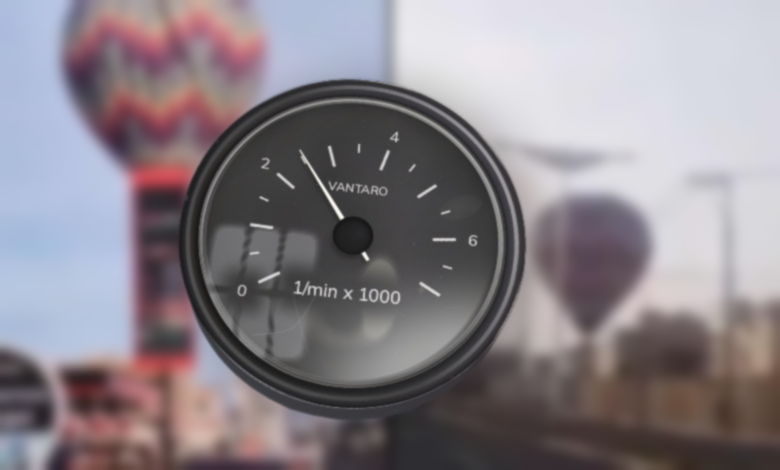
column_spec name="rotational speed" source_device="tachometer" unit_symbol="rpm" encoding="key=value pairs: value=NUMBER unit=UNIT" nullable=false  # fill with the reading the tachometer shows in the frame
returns value=2500 unit=rpm
